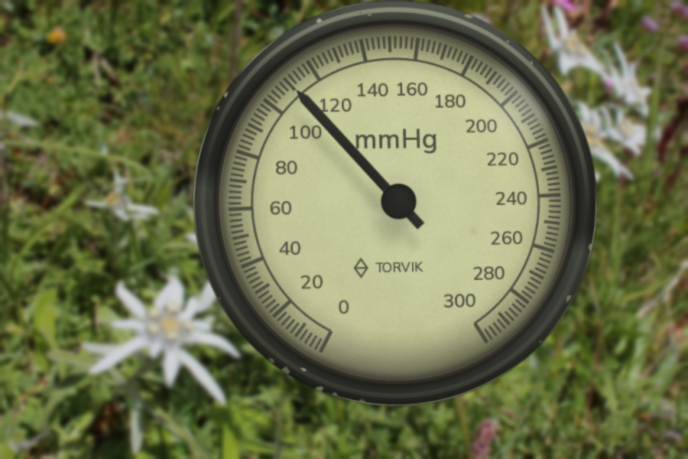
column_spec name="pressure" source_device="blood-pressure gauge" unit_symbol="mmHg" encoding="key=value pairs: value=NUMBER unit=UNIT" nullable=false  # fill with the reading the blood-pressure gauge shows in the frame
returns value=110 unit=mmHg
